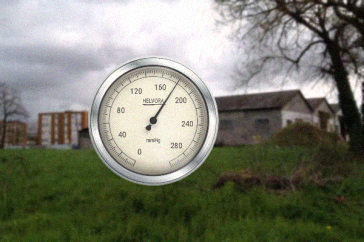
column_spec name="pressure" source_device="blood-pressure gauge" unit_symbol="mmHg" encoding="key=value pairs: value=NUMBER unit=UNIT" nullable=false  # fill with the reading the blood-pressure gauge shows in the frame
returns value=180 unit=mmHg
